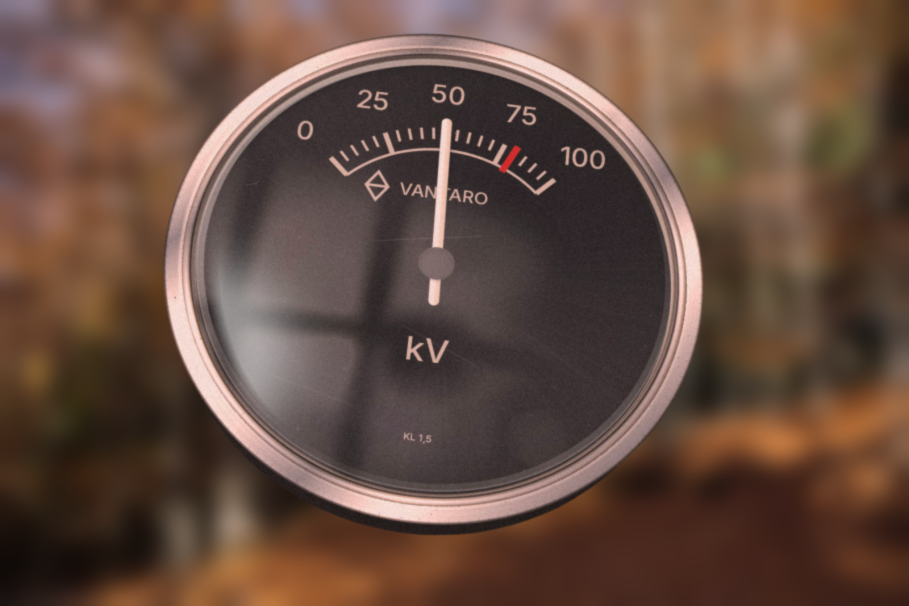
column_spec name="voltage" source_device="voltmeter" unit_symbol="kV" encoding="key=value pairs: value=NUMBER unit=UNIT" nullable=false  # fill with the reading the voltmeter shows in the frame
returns value=50 unit=kV
